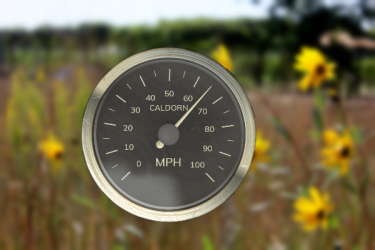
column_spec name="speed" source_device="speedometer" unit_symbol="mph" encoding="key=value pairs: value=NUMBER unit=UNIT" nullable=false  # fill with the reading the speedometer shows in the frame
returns value=65 unit=mph
